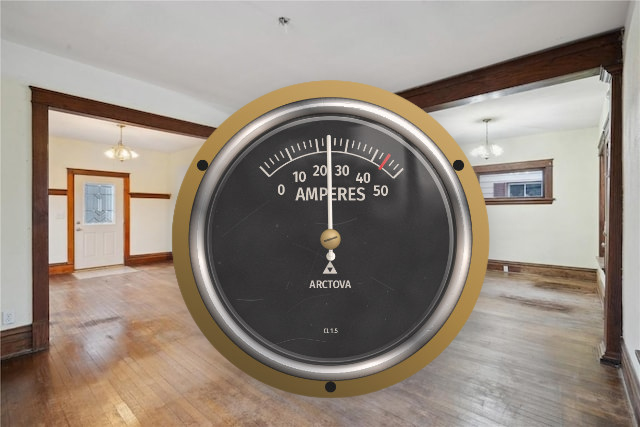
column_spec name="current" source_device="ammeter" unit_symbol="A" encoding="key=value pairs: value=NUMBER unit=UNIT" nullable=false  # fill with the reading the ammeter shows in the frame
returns value=24 unit=A
